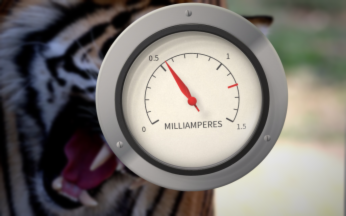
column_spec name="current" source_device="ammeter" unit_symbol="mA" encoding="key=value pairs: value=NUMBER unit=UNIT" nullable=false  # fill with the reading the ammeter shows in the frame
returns value=0.55 unit=mA
